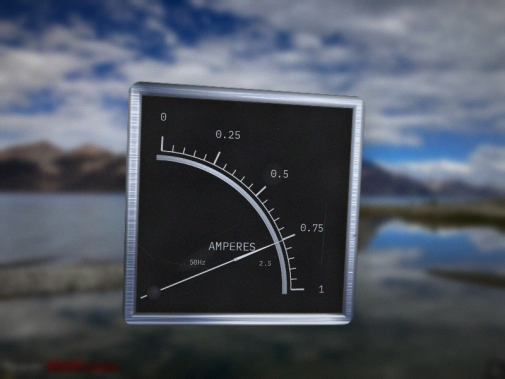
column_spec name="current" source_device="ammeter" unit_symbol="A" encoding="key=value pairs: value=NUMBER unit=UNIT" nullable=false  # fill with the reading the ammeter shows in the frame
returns value=0.75 unit=A
